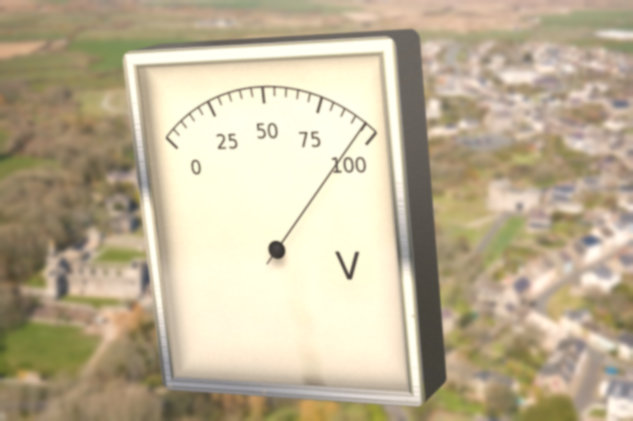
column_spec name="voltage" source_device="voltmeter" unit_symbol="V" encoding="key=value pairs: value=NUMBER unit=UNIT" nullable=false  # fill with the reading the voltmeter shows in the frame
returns value=95 unit=V
